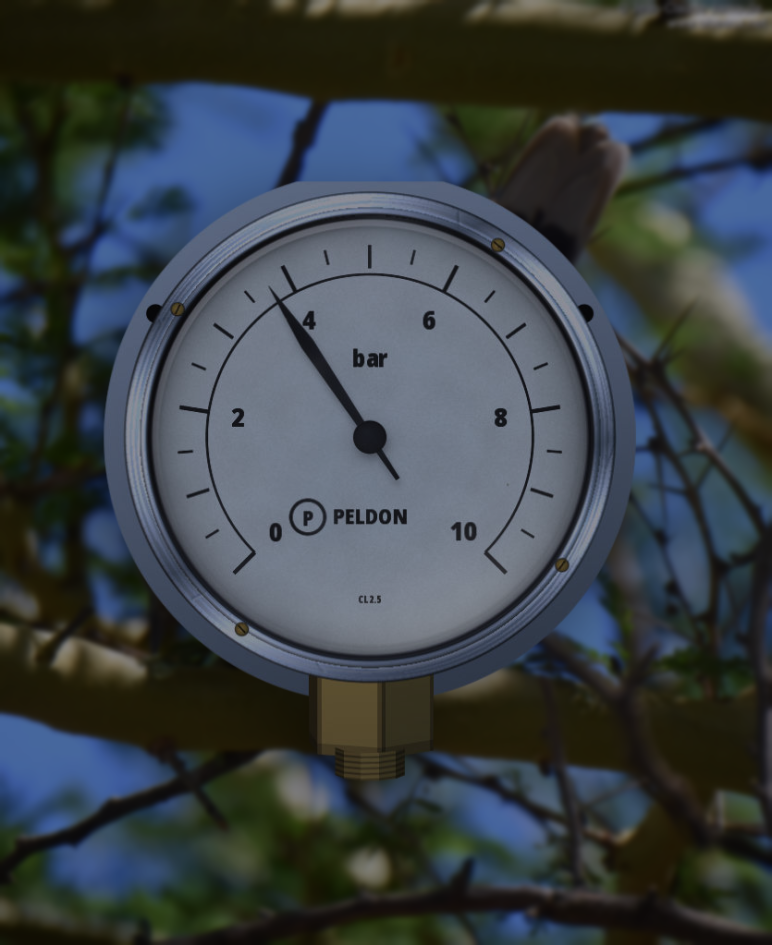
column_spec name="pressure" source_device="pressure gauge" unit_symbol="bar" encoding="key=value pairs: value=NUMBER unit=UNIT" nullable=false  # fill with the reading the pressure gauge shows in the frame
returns value=3.75 unit=bar
